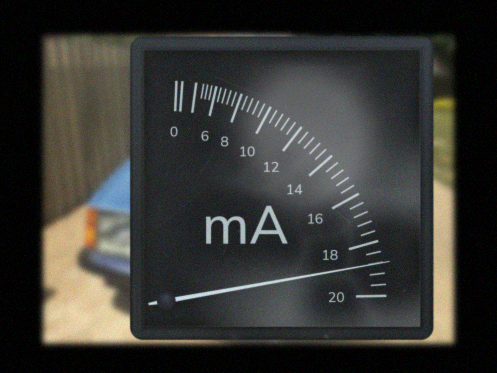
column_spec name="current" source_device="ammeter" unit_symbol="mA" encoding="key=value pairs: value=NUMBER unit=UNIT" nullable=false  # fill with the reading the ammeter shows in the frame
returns value=18.8 unit=mA
